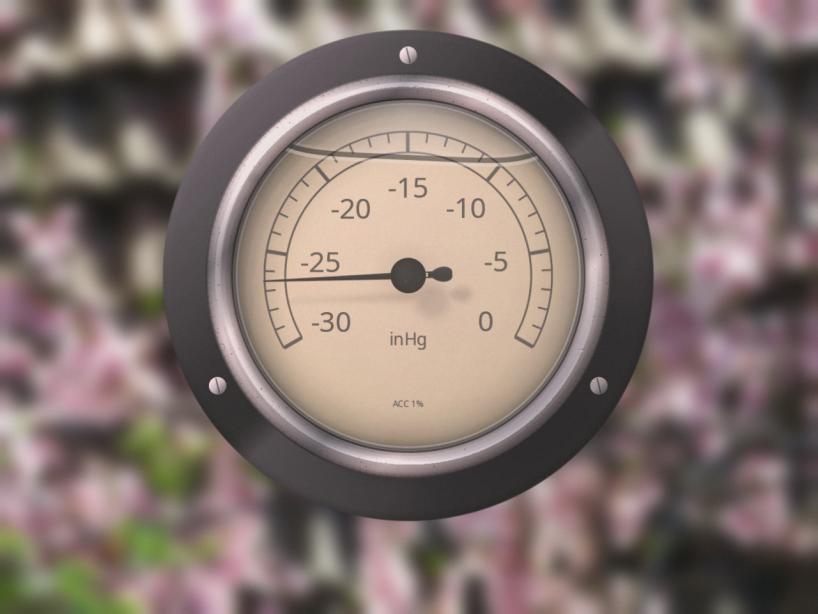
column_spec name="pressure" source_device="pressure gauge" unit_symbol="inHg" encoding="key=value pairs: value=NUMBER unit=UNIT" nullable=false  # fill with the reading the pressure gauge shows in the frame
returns value=-26.5 unit=inHg
